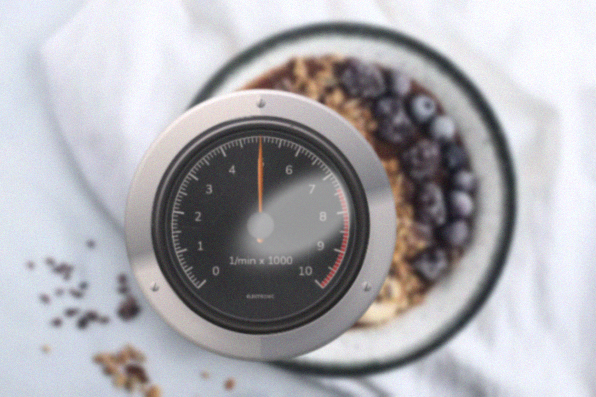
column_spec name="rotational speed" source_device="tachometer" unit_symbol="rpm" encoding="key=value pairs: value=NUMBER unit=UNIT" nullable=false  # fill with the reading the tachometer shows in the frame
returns value=5000 unit=rpm
